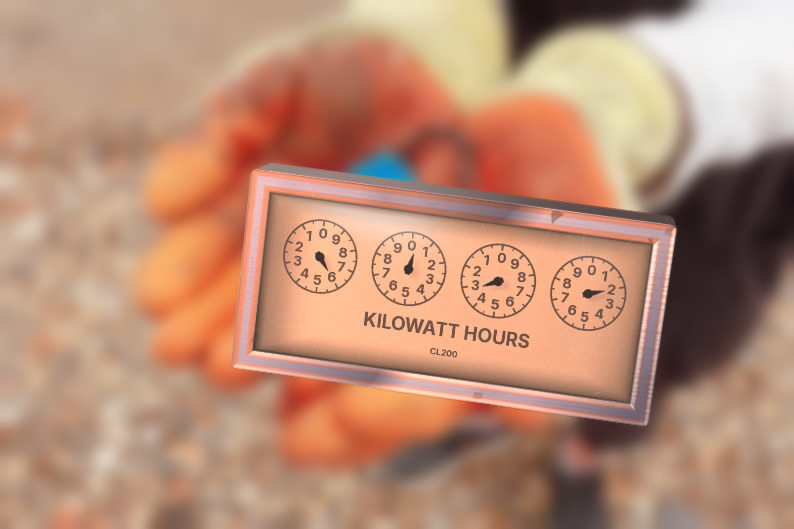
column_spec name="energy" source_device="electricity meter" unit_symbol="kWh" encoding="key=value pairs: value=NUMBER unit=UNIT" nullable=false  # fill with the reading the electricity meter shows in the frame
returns value=6032 unit=kWh
